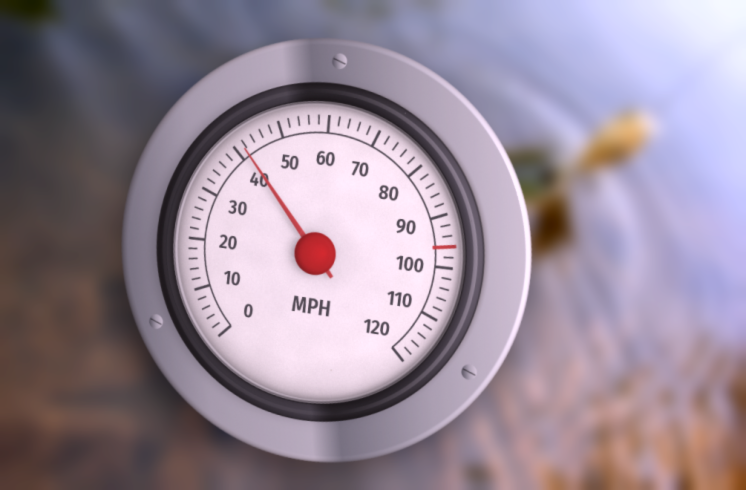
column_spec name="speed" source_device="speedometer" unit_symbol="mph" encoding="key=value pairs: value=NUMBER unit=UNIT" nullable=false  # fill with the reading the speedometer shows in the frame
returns value=42 unit=mph
